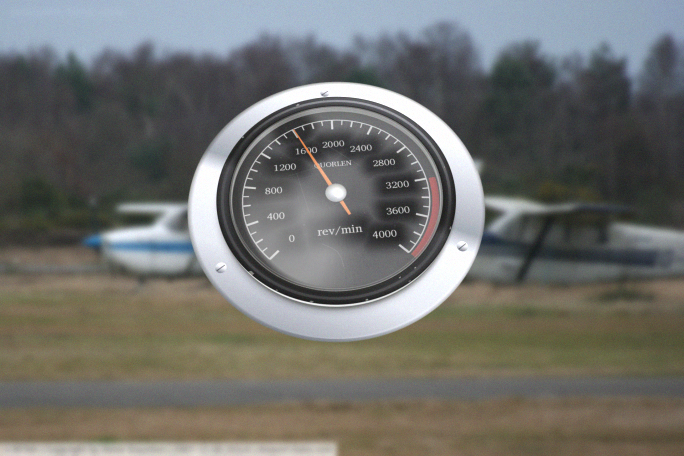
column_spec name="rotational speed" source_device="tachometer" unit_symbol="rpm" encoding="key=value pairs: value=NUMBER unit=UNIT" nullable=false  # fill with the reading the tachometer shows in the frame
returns value=1600 unit=rpm
